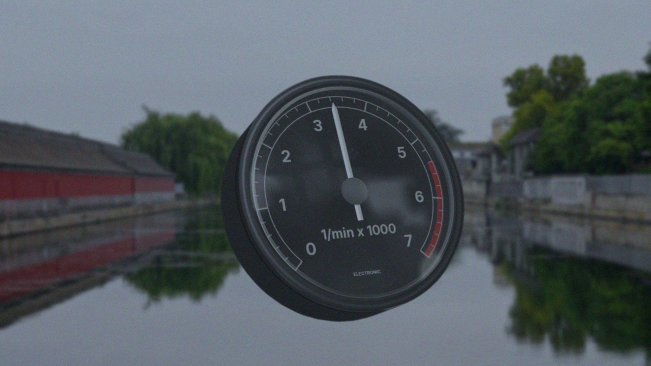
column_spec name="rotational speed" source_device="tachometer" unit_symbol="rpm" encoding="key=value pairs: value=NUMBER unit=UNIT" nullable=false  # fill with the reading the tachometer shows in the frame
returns value=3400 unit=rpm
